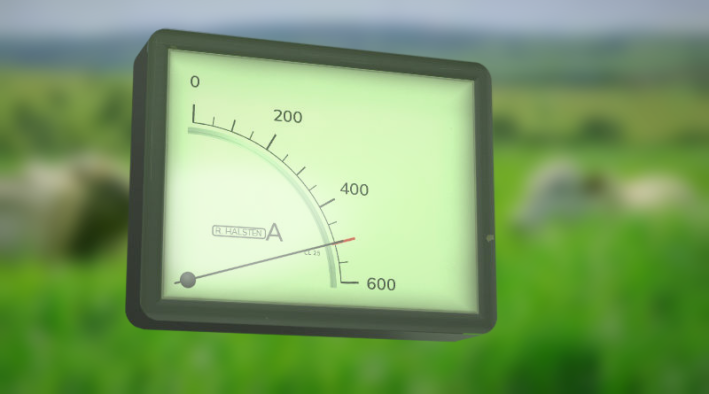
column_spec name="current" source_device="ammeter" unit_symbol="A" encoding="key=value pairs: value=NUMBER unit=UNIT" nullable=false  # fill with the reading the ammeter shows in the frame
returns value=500 unit=A
